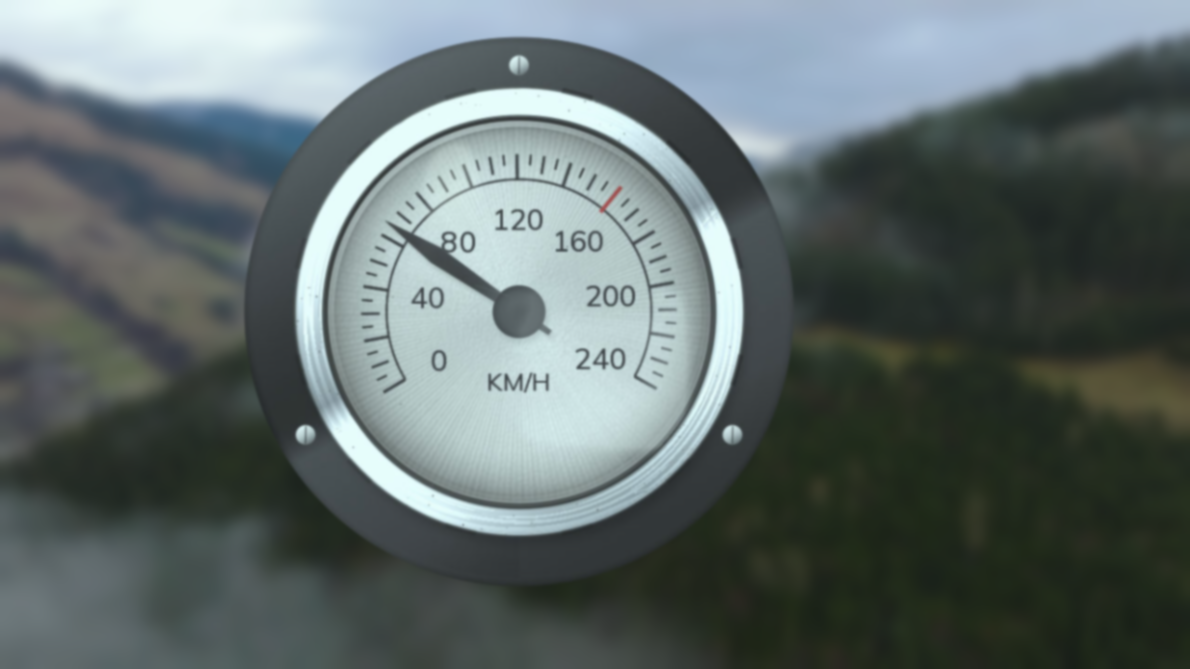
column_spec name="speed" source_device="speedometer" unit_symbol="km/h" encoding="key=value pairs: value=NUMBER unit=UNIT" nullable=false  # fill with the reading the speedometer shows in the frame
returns value=65 unit=km/h
